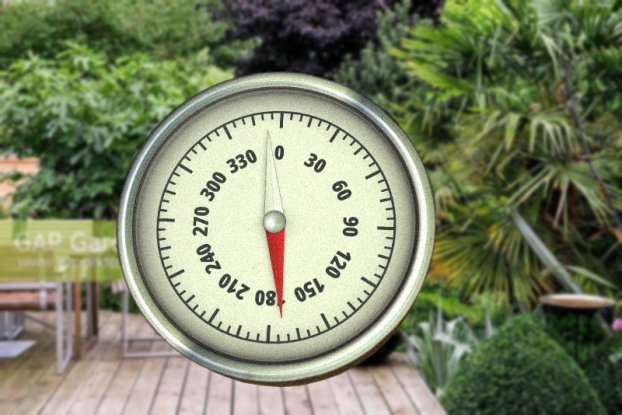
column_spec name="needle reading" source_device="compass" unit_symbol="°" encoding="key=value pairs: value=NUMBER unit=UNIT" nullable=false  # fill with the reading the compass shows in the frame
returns value=172.5 unit=°
